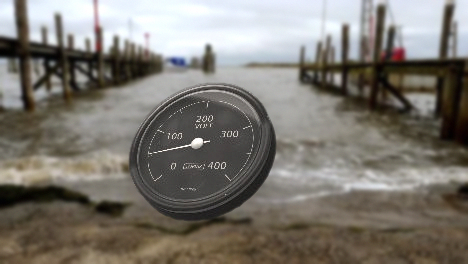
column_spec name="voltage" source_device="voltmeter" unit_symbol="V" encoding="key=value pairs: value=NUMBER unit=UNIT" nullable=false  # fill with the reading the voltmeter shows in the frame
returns value=50 unit=V
